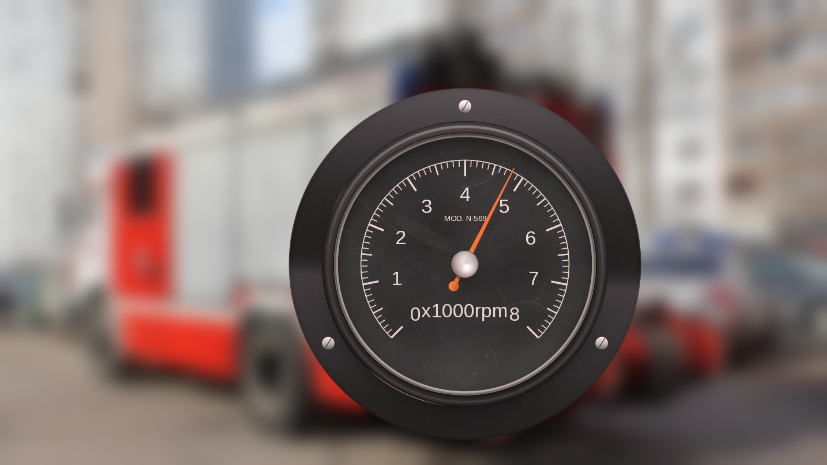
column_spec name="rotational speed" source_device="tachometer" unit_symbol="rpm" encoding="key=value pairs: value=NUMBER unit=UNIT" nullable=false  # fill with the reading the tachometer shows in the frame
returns value=4800 unit=rpm
